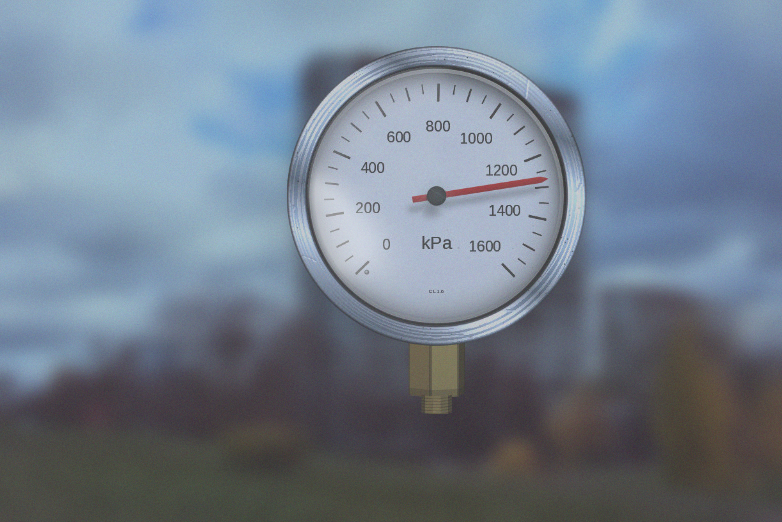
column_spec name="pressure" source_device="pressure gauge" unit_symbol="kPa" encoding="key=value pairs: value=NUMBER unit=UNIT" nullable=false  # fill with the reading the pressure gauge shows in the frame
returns value=1275 unit=kPa
